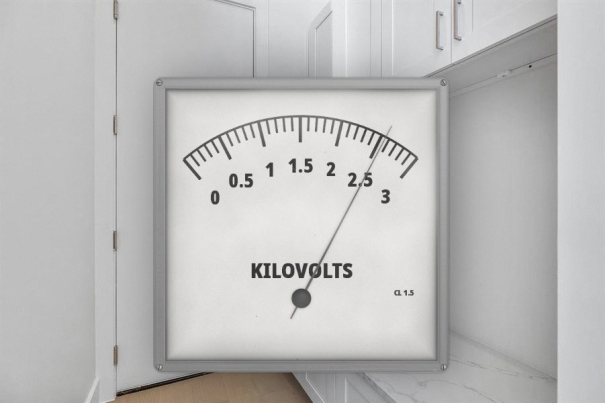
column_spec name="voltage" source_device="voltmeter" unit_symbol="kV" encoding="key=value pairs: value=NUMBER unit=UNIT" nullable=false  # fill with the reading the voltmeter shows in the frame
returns value=2.55 unit=kV
